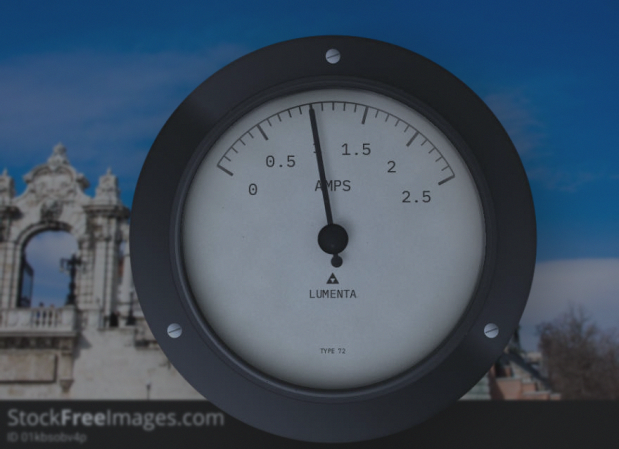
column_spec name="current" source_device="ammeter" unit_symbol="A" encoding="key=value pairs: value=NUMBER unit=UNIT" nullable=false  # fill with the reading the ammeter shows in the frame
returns value=1 unit=A
